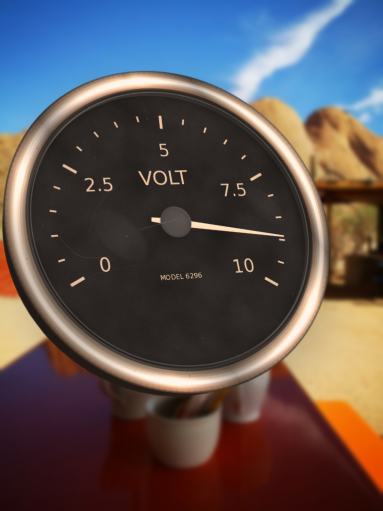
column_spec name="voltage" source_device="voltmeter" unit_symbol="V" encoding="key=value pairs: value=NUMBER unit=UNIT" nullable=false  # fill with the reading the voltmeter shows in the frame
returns value=9 unit=V
